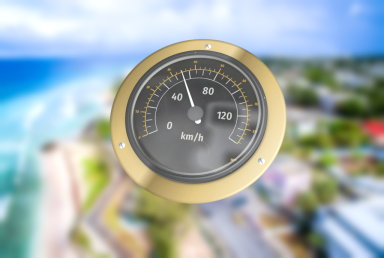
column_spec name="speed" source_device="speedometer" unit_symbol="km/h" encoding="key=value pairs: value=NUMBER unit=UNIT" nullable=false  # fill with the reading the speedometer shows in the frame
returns value=55 unit=km/h
